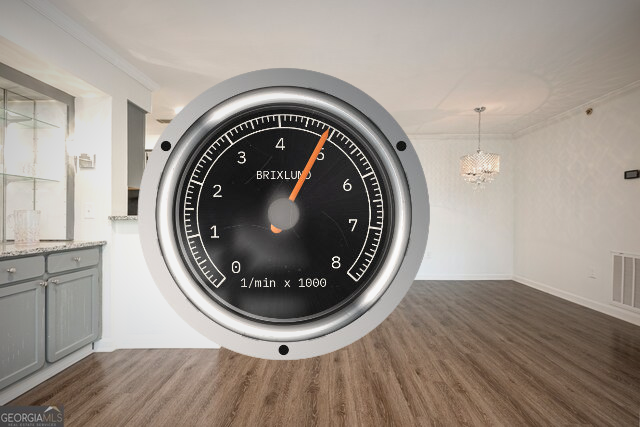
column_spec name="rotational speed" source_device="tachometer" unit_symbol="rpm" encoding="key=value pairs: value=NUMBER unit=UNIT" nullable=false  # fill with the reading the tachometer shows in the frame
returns value=4900 unit=rpm
